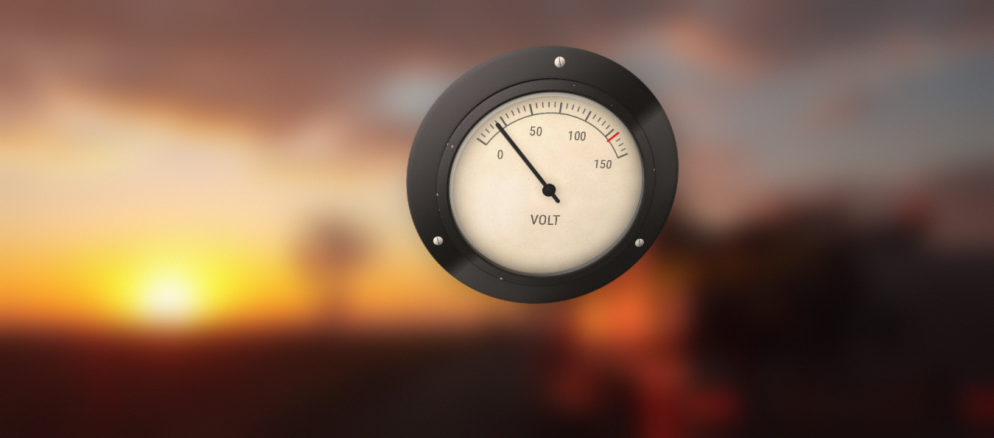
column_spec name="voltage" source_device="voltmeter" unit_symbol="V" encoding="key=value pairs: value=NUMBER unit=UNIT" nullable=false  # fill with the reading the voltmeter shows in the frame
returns value=20 unit=V
